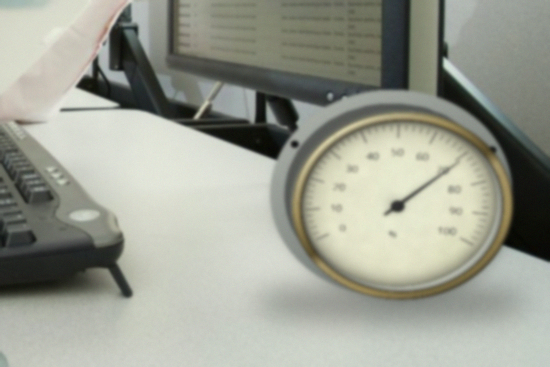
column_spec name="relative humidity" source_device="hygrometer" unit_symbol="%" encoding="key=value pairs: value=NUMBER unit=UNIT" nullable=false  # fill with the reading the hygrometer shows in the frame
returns value=70 unit=%
